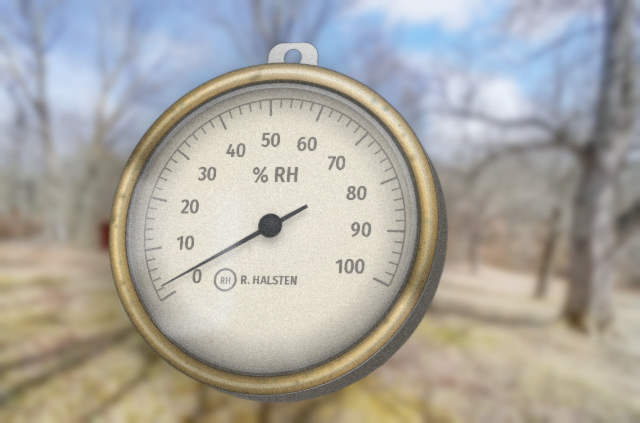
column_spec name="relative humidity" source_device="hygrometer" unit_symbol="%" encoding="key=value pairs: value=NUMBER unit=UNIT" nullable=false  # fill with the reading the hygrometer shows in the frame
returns value=2 unit=%
